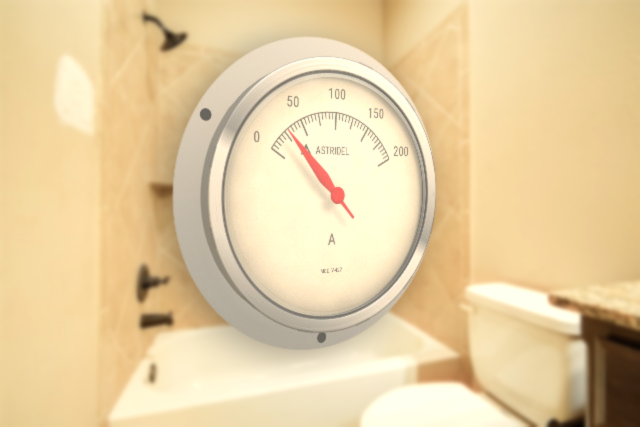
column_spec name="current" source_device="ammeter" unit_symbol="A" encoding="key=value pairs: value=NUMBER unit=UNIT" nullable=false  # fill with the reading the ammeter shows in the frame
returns value=25 unit=A
